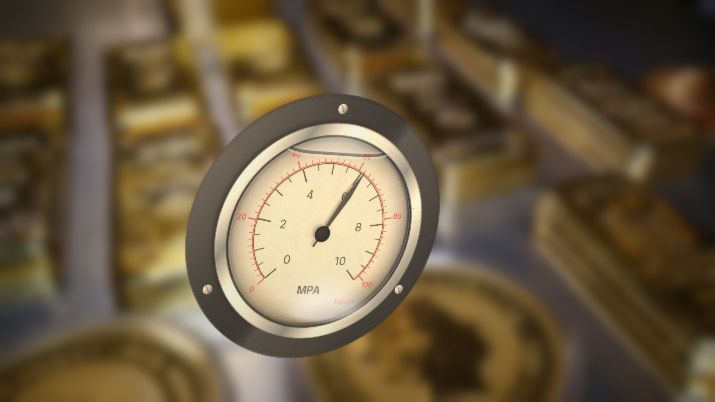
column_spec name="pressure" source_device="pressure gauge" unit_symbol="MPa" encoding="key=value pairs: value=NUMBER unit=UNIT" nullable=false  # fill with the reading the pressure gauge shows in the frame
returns value=6 unit=MPa
